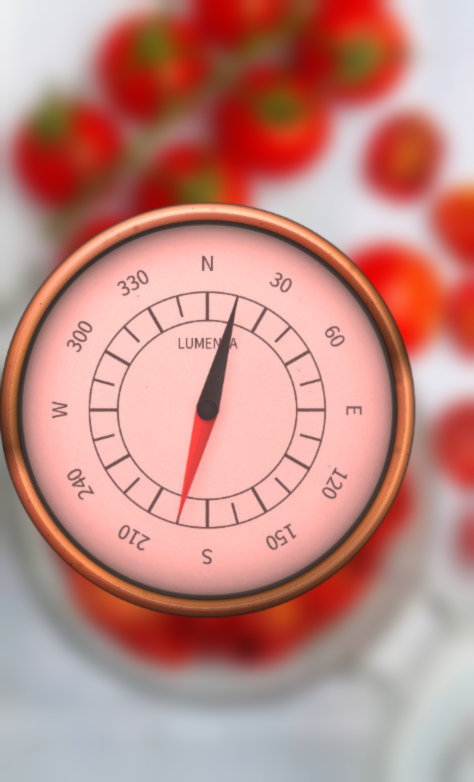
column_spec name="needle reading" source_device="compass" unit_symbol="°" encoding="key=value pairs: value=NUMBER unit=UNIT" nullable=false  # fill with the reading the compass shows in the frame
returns value=195 unit=°
